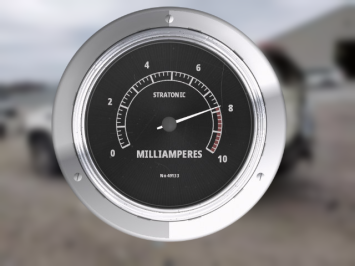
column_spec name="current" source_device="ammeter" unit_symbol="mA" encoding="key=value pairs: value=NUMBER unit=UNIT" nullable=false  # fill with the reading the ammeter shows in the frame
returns value=7.8 unit=mA
